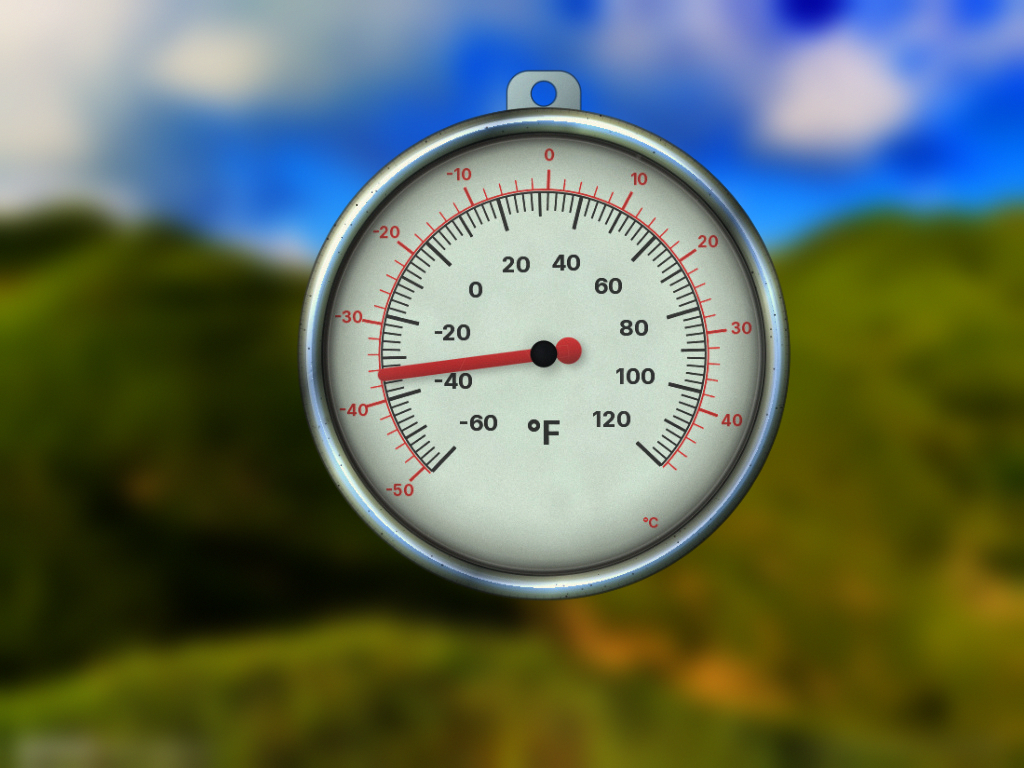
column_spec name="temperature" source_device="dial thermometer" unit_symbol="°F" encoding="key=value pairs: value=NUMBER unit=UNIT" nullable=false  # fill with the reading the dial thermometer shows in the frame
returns value=-34 unit=°F
